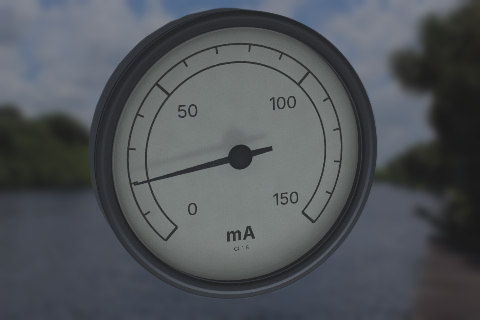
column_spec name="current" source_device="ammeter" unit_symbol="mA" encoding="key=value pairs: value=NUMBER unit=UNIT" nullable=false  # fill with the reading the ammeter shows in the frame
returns value=20 unit=mA
